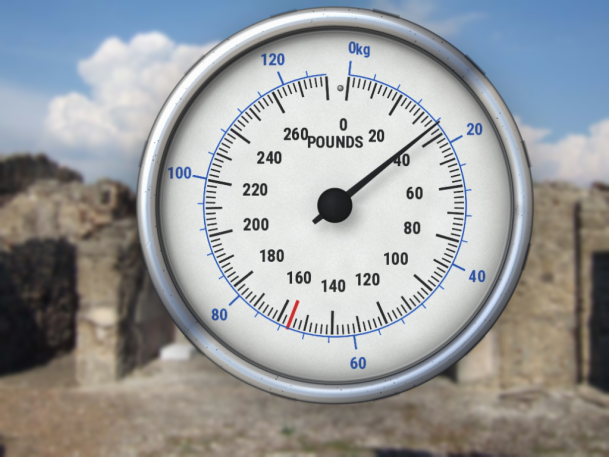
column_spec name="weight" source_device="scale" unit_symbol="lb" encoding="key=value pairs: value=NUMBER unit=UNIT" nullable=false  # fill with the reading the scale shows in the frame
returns value=36 unit=lb
